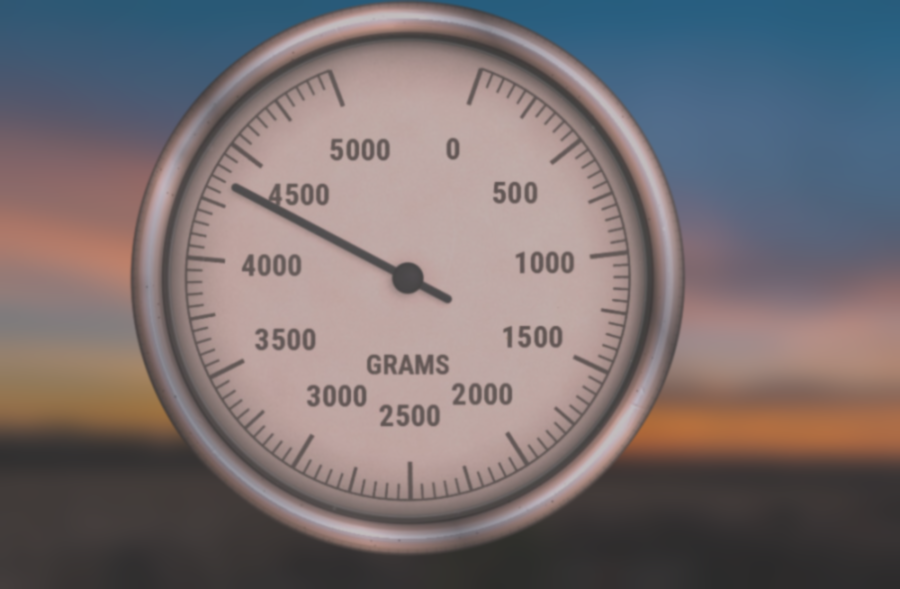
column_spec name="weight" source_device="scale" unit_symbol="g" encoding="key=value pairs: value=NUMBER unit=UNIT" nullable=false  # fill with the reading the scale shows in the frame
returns value=4350 unit=g
